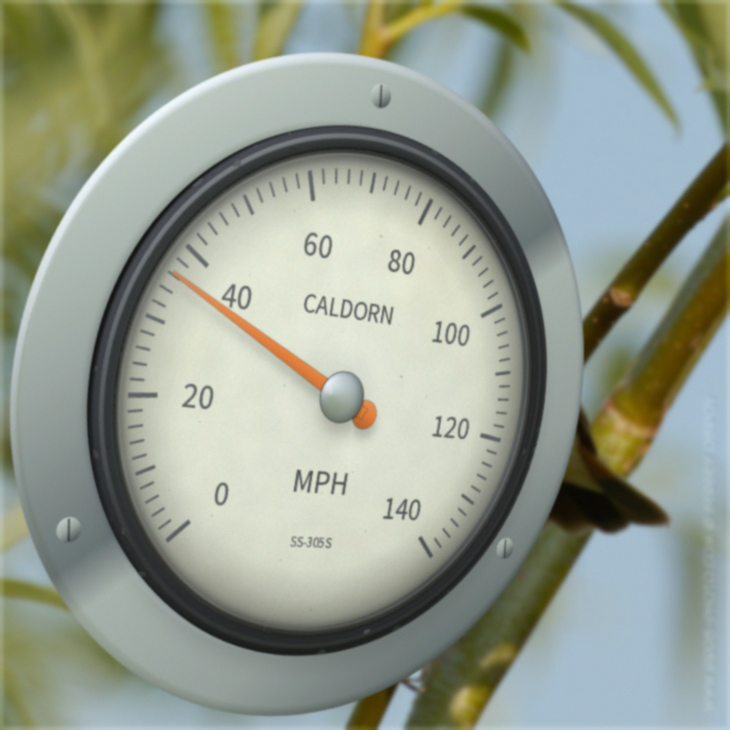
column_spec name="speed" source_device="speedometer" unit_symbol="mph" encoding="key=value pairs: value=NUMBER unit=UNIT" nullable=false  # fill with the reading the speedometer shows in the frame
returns value=36 unit=mph
